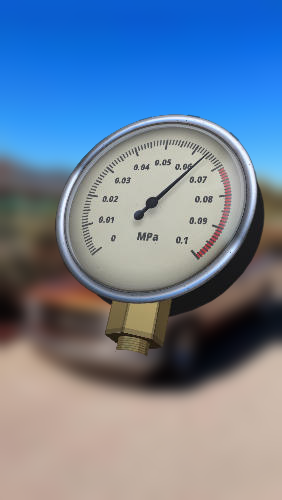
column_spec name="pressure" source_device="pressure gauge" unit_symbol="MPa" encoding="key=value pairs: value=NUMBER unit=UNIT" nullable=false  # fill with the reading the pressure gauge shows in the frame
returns value=0.065 unit=MPa
